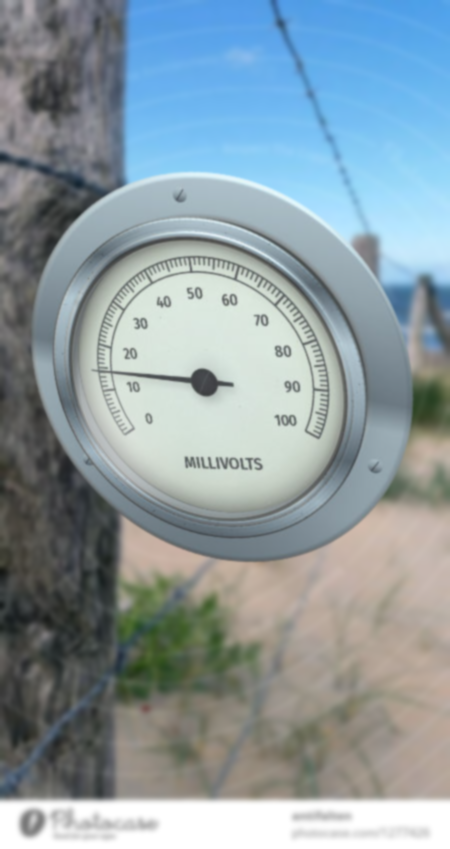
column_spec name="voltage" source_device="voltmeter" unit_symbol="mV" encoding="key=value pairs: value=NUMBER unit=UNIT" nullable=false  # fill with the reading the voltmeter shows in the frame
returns value=15 unit=mV
